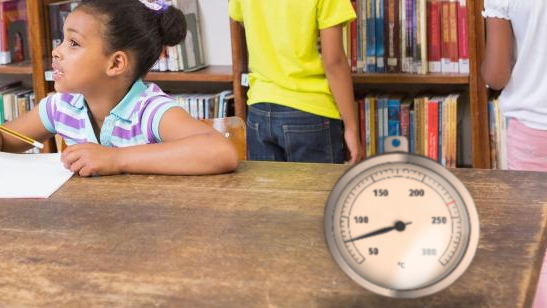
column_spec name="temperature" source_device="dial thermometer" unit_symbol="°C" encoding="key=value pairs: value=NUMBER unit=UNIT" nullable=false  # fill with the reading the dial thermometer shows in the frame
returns value=75 unit=°C
